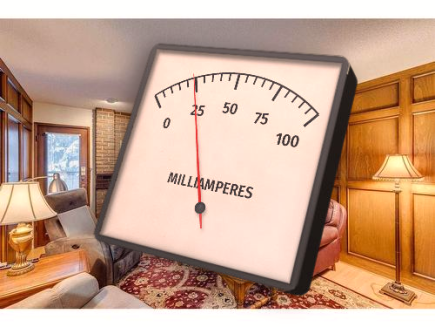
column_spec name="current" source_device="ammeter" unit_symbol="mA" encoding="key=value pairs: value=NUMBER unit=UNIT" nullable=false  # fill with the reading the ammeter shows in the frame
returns value=25 unit=mA
